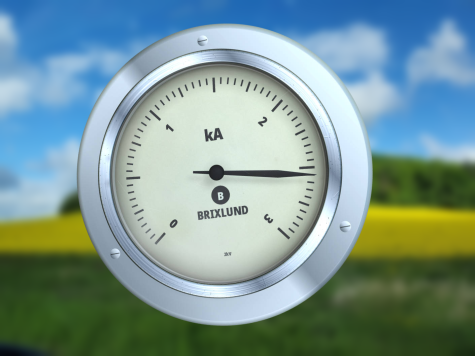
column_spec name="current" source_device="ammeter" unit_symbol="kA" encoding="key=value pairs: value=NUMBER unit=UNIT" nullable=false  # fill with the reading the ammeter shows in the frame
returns value=2.55 unit=kA
